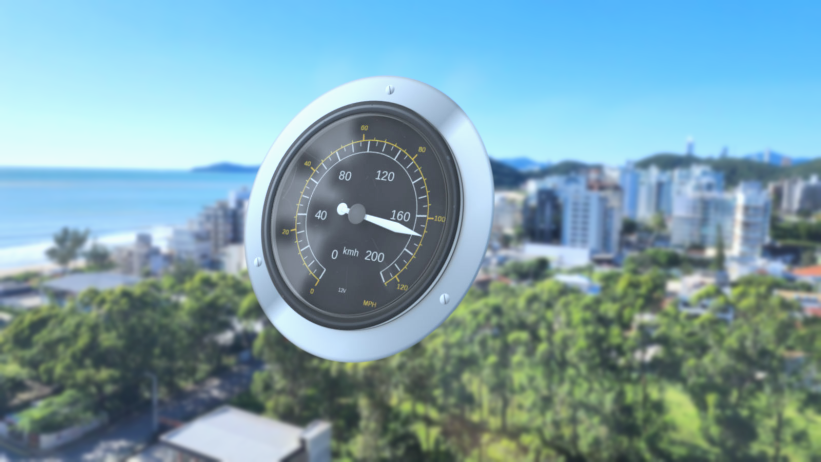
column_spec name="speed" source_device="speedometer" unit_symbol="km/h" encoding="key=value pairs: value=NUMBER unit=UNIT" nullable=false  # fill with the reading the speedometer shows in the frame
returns value=170 unit=km/h
